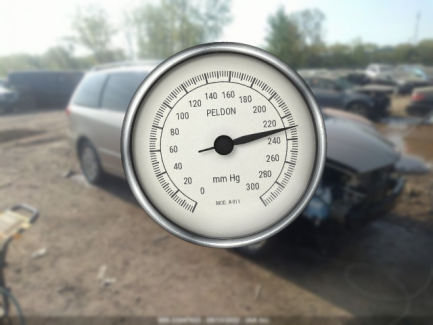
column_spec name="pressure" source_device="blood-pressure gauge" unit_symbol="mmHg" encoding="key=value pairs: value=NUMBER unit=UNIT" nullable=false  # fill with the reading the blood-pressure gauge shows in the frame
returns value=230 unit=mmHg
